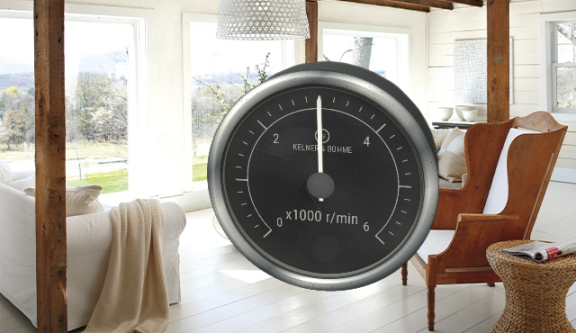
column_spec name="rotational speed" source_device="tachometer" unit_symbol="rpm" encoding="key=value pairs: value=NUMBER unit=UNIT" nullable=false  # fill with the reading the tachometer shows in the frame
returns value=3000 unit=rpm
